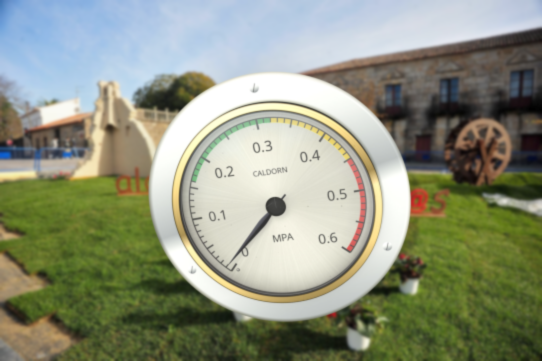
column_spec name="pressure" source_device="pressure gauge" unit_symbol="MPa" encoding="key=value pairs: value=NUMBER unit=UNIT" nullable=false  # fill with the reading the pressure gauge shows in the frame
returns value=0.01 unit=MPa
